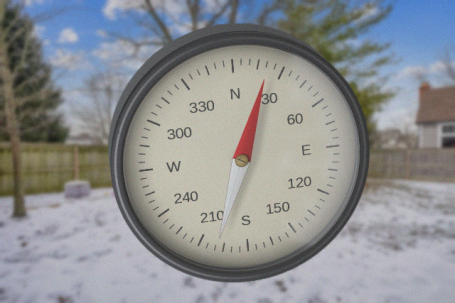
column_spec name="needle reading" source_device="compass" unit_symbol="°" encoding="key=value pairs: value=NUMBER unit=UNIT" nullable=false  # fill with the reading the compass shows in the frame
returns value=20 unit=°
